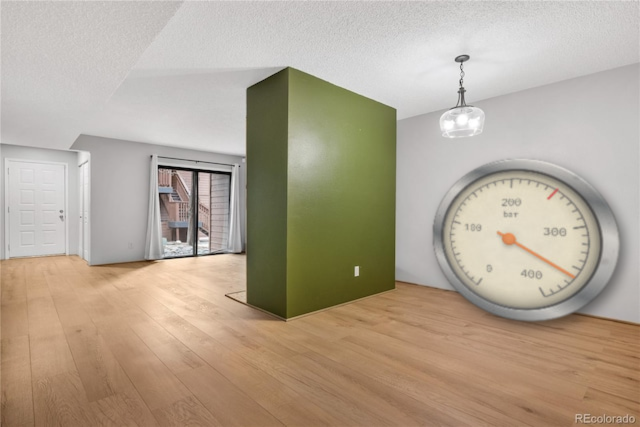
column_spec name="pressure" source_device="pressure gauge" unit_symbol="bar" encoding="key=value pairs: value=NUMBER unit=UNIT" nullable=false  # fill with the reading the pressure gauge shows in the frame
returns value=360 unit=bar
